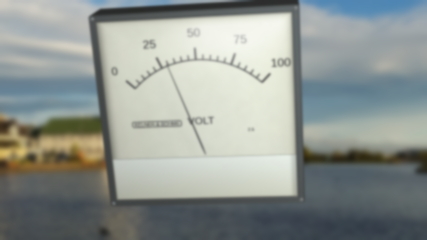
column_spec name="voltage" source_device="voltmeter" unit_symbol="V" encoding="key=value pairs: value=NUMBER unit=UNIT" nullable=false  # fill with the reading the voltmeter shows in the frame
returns value=30 unit=V
